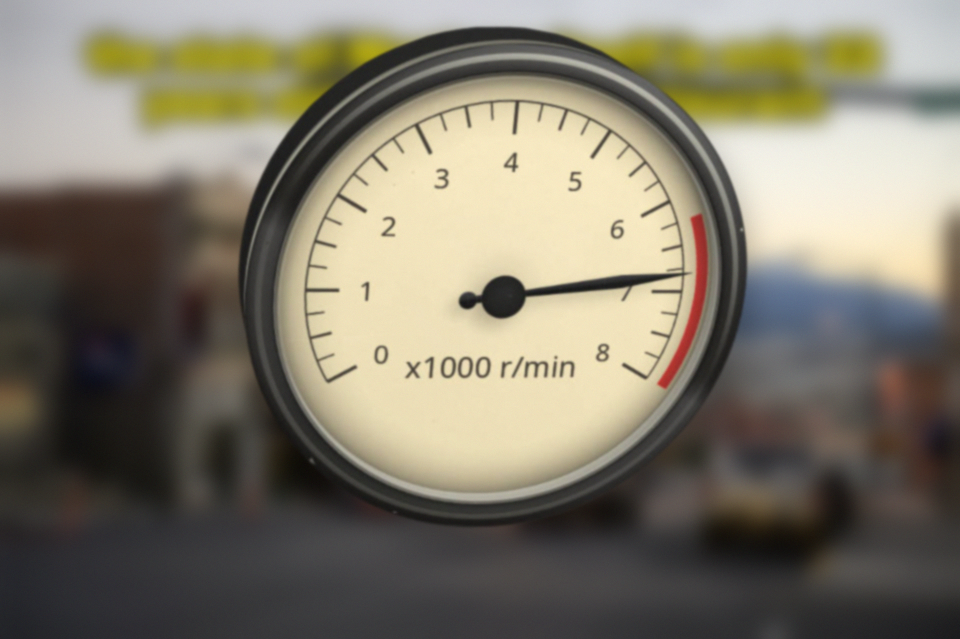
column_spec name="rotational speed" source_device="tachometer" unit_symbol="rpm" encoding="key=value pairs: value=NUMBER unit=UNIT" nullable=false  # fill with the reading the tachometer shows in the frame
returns value=6750 unit=rpm
